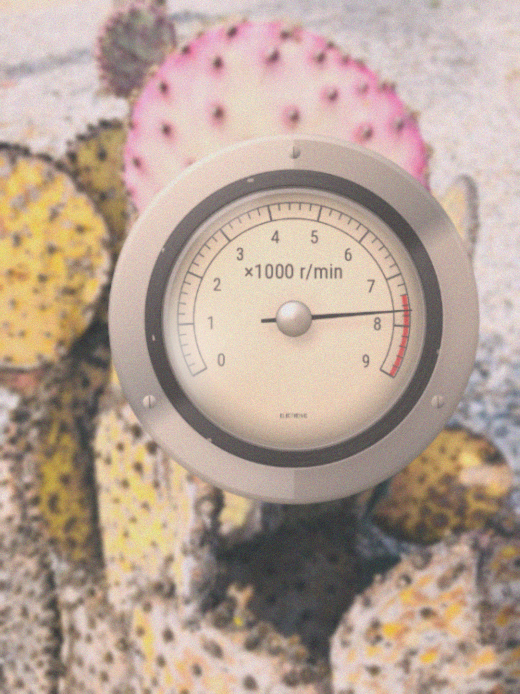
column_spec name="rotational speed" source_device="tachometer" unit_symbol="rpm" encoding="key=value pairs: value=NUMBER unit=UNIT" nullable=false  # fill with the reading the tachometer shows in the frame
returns value=7700 unit=rpm
